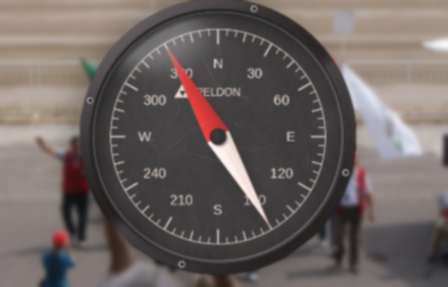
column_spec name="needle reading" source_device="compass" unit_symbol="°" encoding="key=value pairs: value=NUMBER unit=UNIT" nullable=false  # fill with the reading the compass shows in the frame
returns value=330 unit=°
